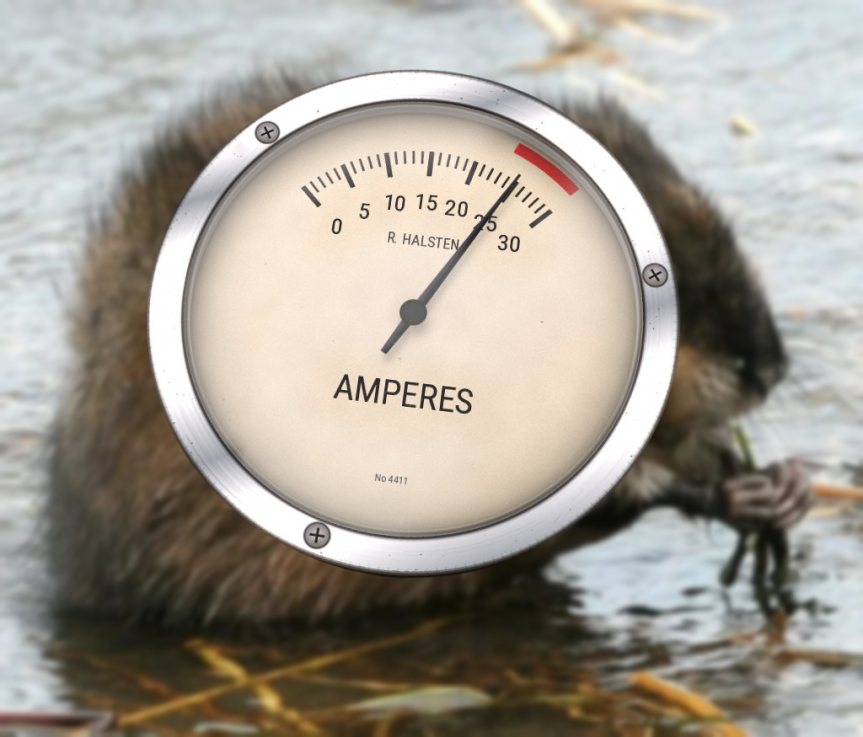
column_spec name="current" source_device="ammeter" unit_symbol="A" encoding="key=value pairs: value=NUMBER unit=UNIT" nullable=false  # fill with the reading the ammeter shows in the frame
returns value=25 unit=A
